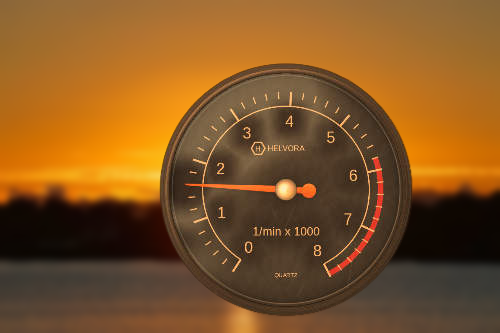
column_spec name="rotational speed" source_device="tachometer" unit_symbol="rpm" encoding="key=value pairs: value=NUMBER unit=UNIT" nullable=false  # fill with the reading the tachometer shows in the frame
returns value=1600 unit=rpm
